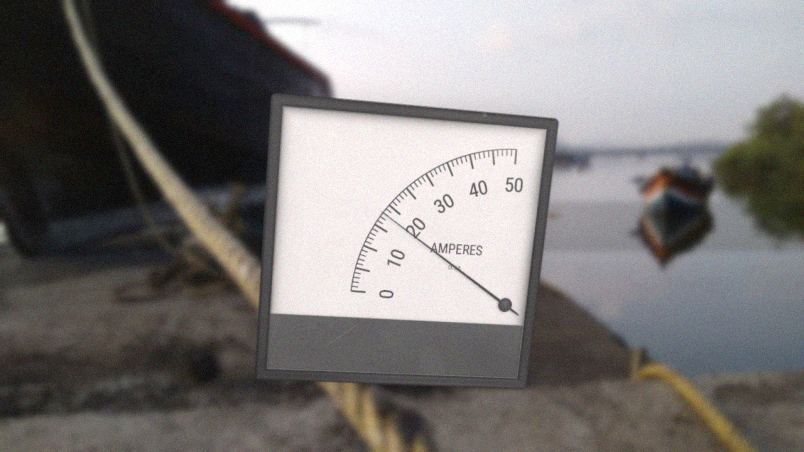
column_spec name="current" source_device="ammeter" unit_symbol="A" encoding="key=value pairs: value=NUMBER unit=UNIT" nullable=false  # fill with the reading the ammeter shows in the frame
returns value=18 unit=A
